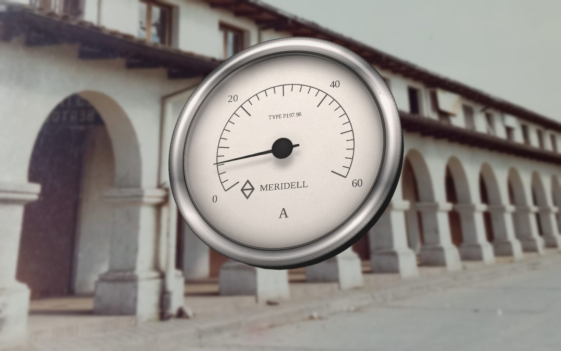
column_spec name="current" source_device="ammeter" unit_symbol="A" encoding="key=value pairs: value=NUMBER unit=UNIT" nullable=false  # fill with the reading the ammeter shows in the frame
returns value=6 unit=A
